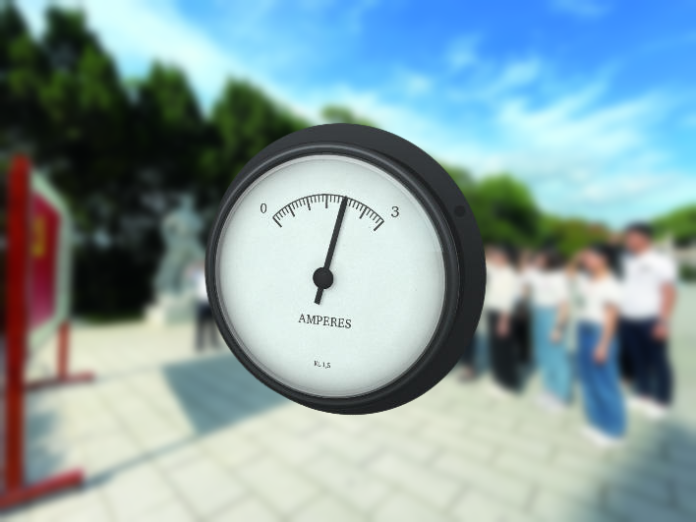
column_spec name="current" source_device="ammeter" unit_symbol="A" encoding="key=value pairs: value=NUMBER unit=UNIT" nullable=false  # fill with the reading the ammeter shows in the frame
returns value=2 unit=A
